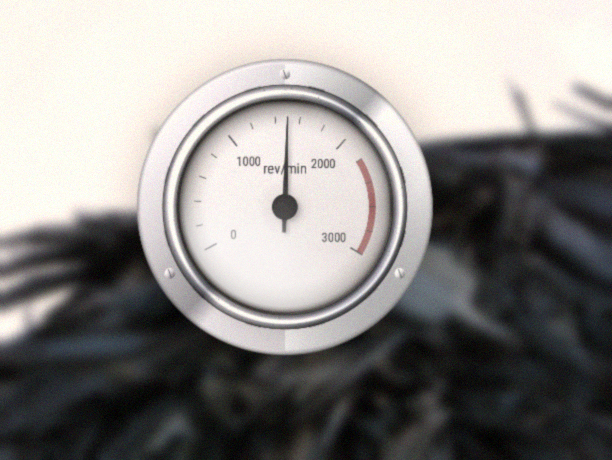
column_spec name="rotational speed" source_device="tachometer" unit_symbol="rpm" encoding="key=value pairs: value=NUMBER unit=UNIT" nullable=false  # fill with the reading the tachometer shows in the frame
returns value=1500 unit=rpm
